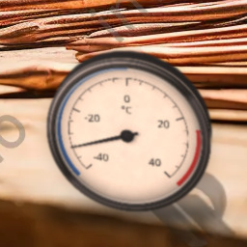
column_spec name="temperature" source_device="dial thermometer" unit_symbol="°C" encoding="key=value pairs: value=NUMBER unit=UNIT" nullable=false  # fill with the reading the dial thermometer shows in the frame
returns value=-32 unit=°C
